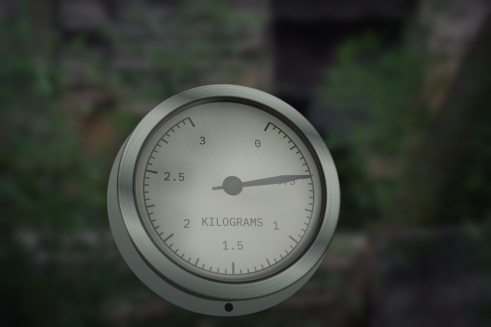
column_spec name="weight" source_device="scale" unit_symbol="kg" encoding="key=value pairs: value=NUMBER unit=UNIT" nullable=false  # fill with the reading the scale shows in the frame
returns value=0.5 unit=kg
